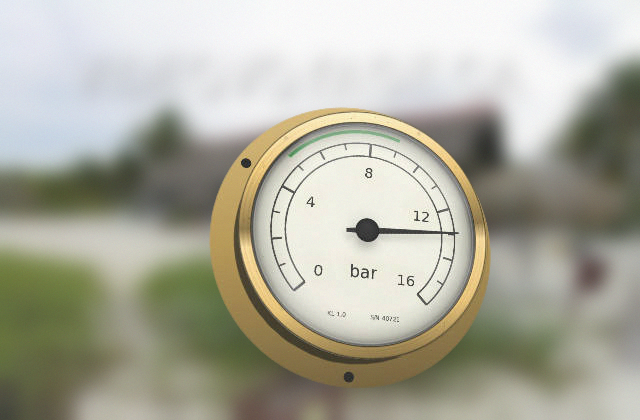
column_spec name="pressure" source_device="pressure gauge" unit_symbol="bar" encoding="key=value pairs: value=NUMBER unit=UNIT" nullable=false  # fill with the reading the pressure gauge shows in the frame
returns value=13 unit=bar
